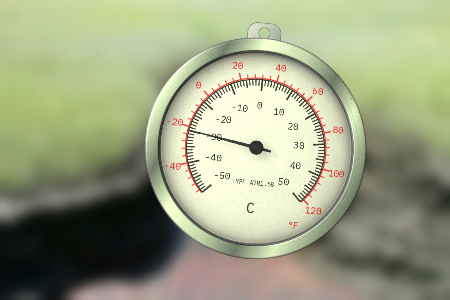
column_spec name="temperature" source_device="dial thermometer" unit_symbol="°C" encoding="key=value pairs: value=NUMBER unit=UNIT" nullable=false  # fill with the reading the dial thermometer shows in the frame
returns value=-30 unit=°C
